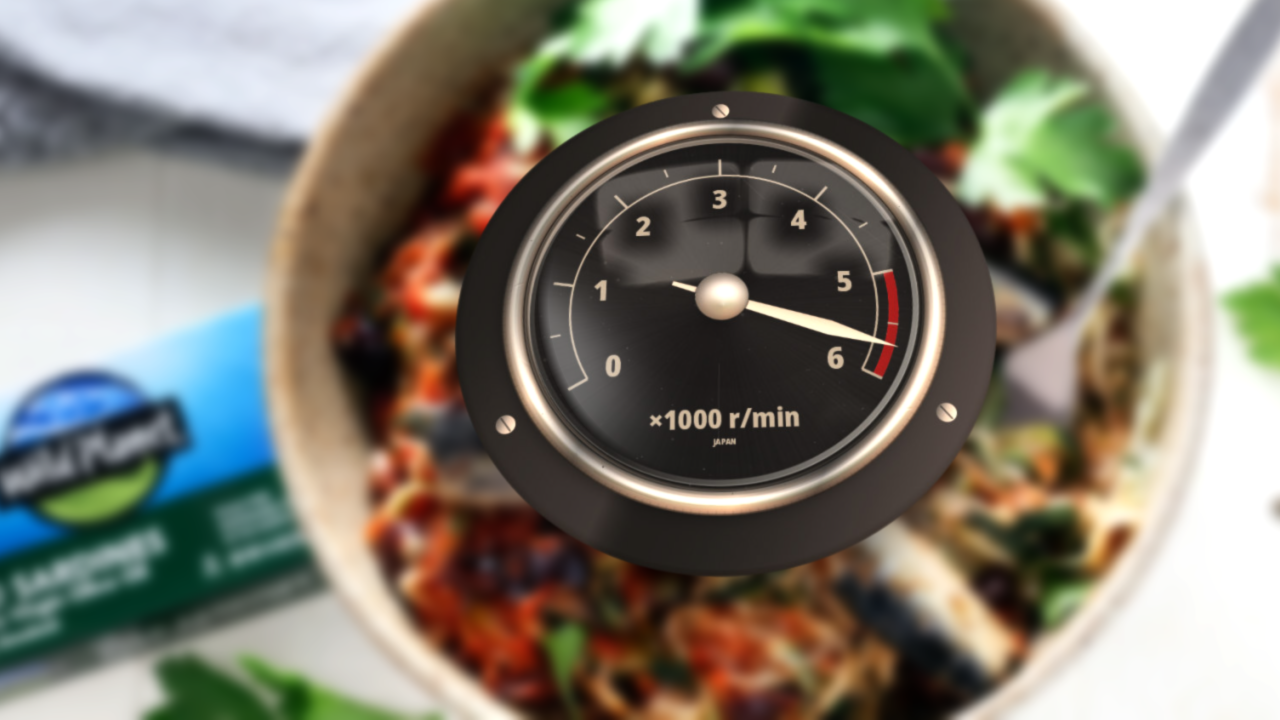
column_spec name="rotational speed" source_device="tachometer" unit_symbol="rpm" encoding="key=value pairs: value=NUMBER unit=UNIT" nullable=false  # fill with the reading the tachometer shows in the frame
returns value=5750 unit=rpm
